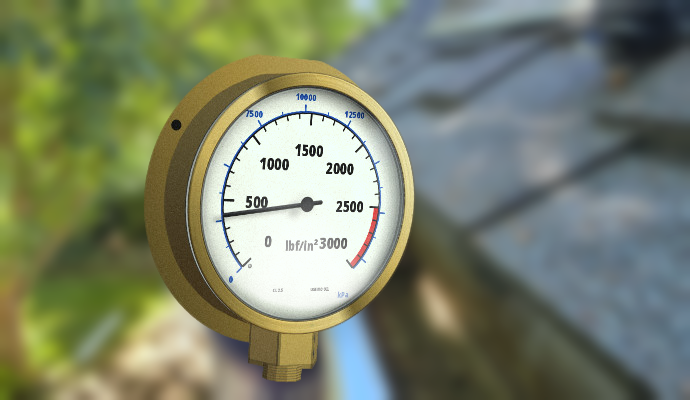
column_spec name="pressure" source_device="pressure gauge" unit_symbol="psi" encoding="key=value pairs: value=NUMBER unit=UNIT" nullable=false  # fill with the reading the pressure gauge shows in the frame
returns value=400 unit=psi
